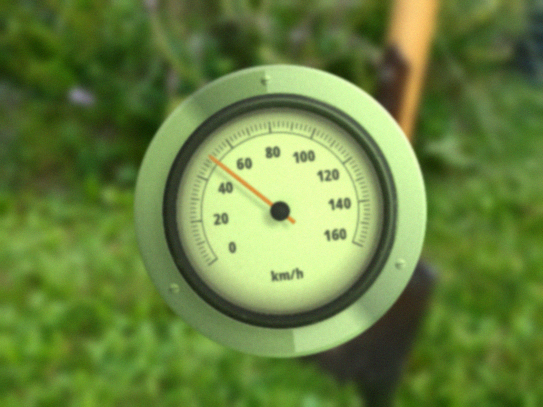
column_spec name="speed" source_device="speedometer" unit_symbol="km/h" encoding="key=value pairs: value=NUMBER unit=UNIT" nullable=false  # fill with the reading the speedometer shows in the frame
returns value=50 unit=km/h
